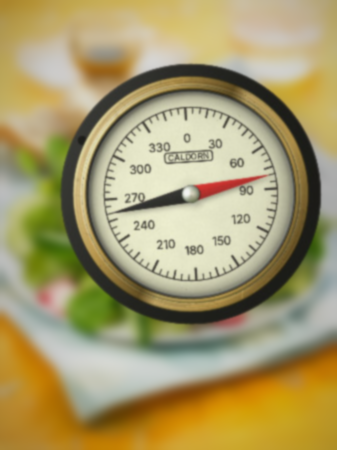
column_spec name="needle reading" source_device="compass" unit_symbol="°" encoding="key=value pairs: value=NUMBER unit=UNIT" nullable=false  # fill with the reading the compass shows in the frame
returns value=80 unit=°
